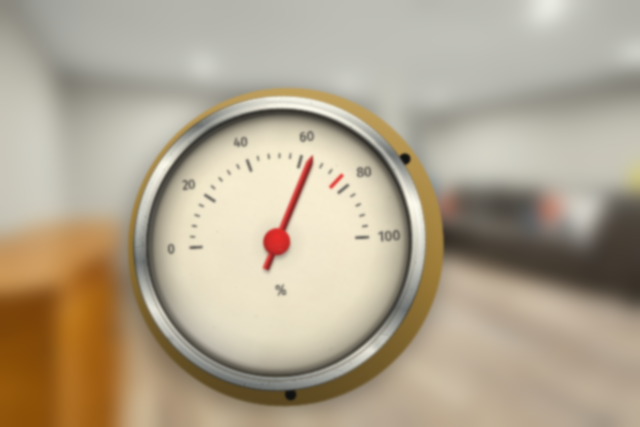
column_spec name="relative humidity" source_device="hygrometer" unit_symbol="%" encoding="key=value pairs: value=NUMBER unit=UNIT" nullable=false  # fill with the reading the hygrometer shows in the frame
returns value=64 unit=%
